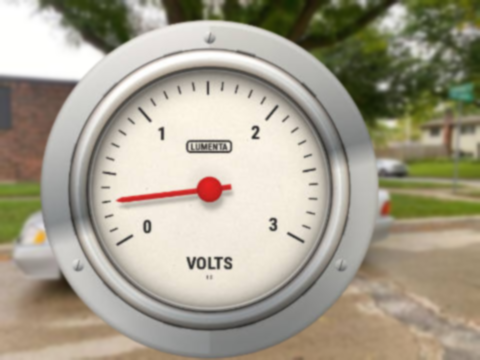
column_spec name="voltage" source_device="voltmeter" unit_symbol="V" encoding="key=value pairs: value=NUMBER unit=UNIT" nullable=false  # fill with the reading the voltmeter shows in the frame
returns value=0.3 unit=V
